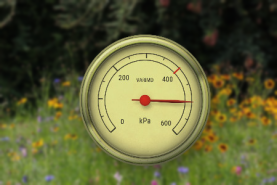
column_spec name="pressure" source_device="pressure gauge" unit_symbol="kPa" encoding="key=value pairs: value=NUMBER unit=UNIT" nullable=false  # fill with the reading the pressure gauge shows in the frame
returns value=500 unit=kPa
